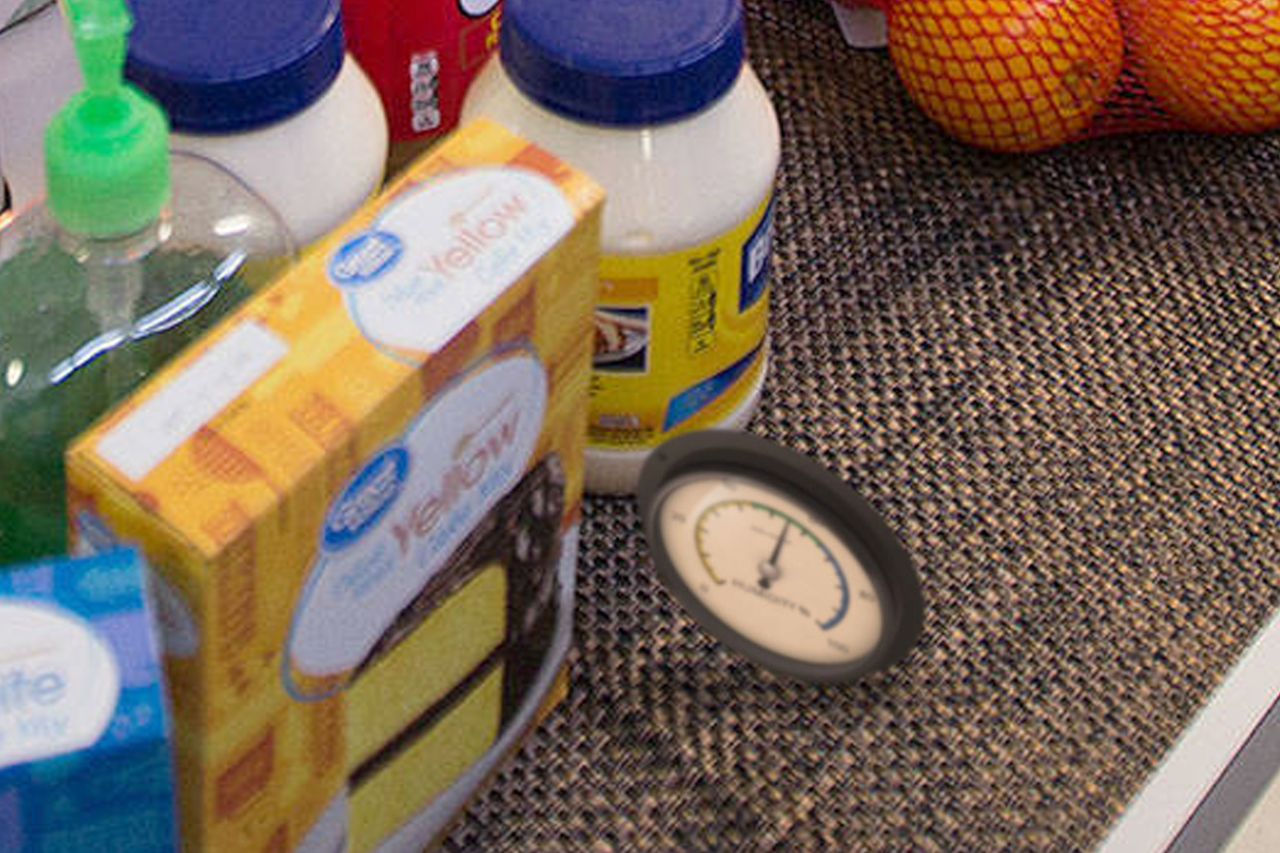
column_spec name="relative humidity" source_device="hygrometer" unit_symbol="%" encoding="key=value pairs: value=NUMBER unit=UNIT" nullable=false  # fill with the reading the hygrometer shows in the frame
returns value=55 unit=%
